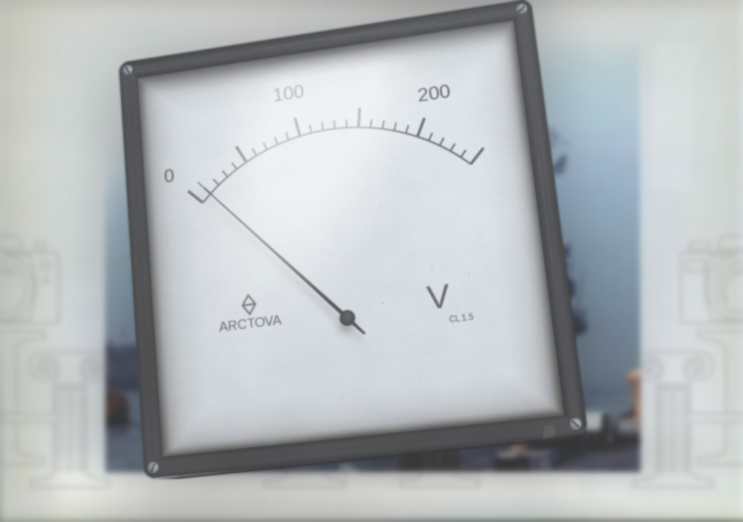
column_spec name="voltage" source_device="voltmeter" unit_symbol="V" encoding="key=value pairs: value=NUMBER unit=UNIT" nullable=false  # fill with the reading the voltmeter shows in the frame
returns value=10 unit=V
